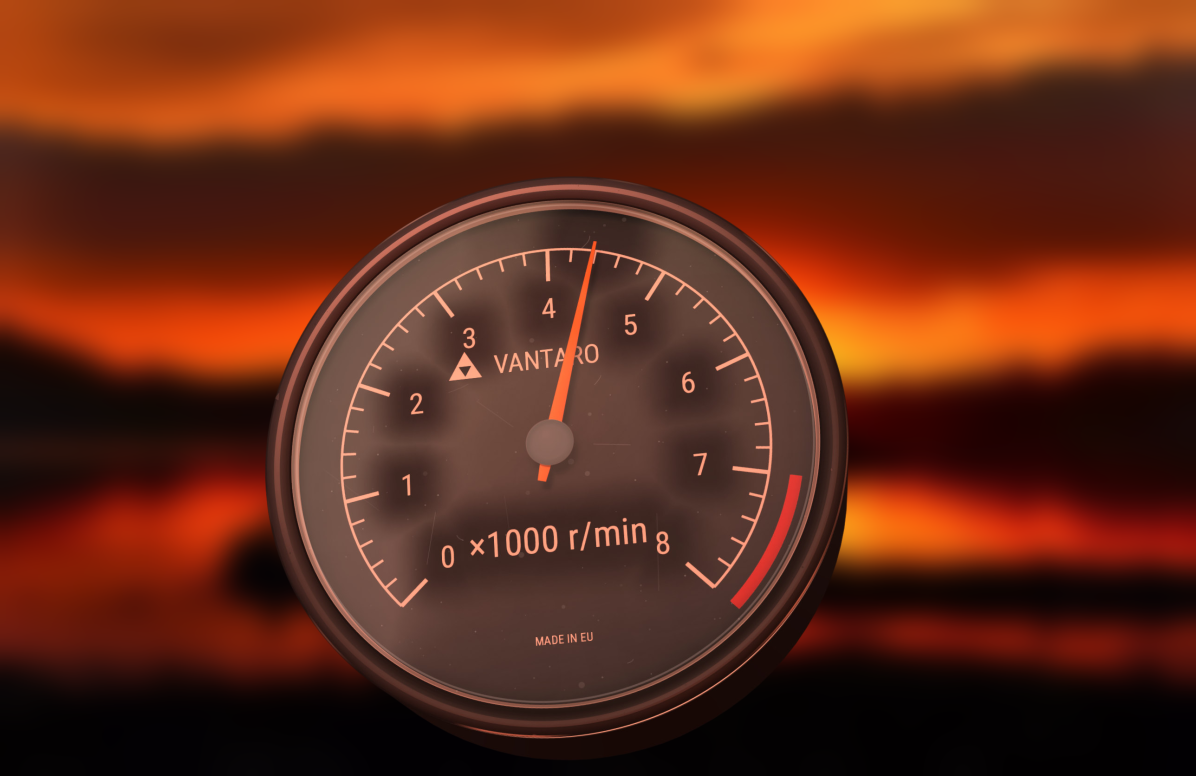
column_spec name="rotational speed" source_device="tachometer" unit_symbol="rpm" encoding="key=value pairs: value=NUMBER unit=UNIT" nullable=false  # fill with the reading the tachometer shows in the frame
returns value=4400 unit=rpm
